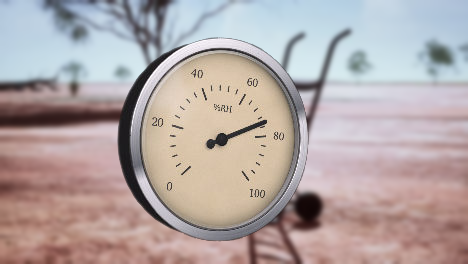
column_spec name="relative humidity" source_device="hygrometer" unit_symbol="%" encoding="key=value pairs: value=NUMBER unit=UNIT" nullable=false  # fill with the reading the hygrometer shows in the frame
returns value=74 unit=%
